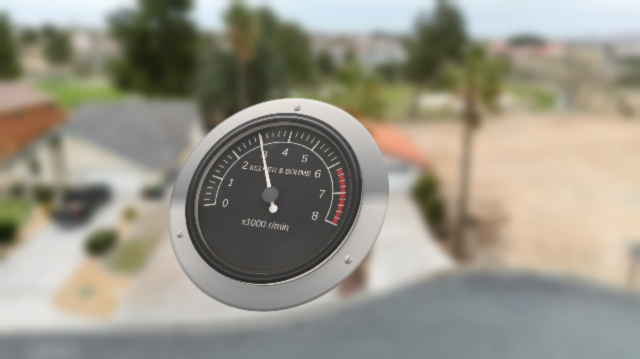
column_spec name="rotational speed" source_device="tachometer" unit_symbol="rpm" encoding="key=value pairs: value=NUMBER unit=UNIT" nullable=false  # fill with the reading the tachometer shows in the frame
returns value=3000 unit=rpm
